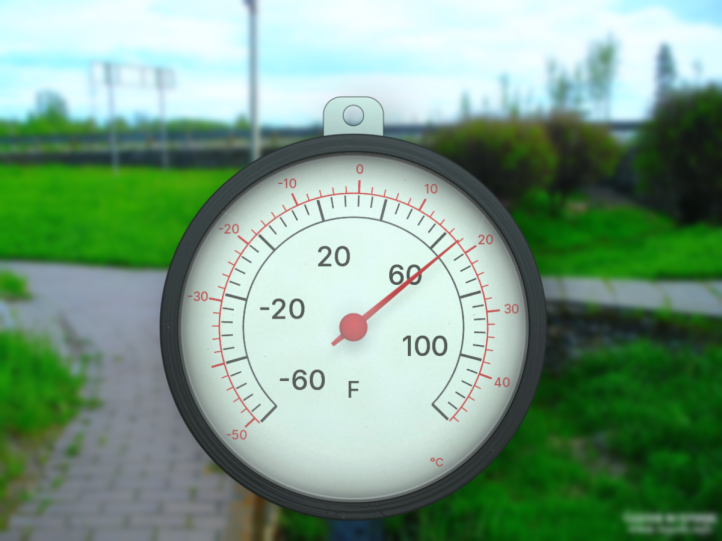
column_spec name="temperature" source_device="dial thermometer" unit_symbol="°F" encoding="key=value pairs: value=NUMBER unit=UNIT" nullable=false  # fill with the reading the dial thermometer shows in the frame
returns value=64 unit=°F
